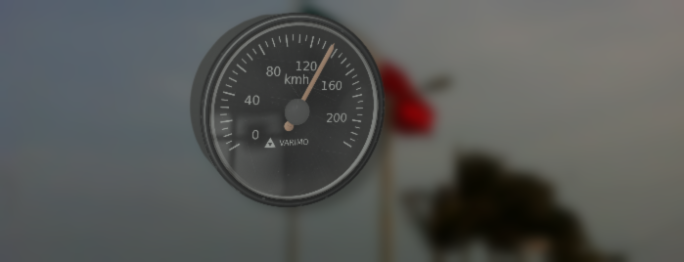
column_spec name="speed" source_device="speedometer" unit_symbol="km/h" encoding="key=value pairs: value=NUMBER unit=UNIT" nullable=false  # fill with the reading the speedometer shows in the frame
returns value=135 unit=km/h
